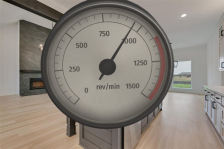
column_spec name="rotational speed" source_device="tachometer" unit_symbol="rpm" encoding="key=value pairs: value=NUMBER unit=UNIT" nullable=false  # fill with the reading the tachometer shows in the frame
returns value=950 unit=rpm
